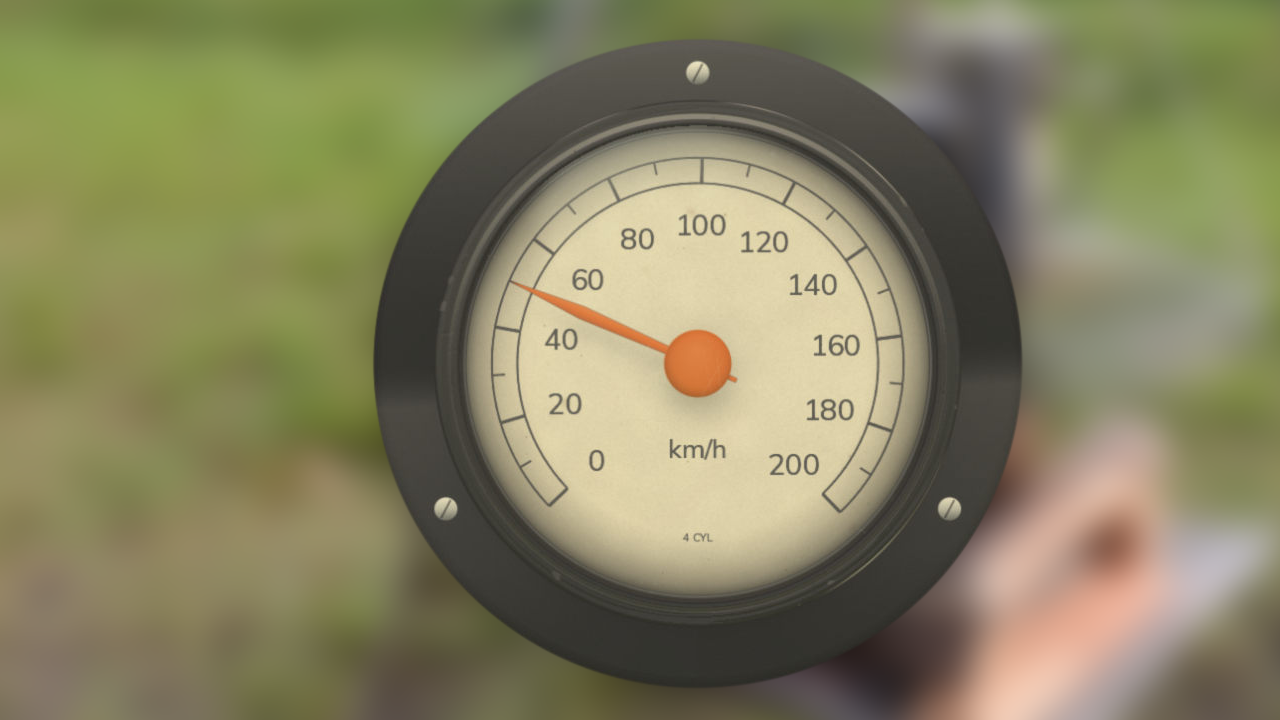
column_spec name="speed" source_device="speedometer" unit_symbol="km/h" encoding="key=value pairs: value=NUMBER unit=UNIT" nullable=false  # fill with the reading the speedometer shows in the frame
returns value=50 unit=km/h
